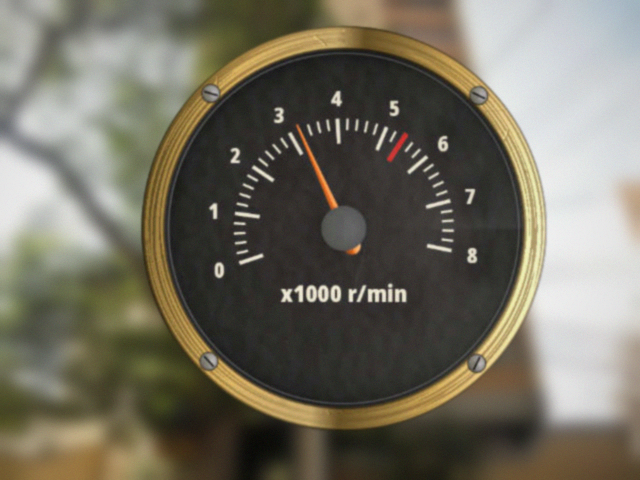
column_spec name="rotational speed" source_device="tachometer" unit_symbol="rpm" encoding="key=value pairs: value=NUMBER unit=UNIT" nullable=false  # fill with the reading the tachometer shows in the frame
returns value=3200 unit=rpm
